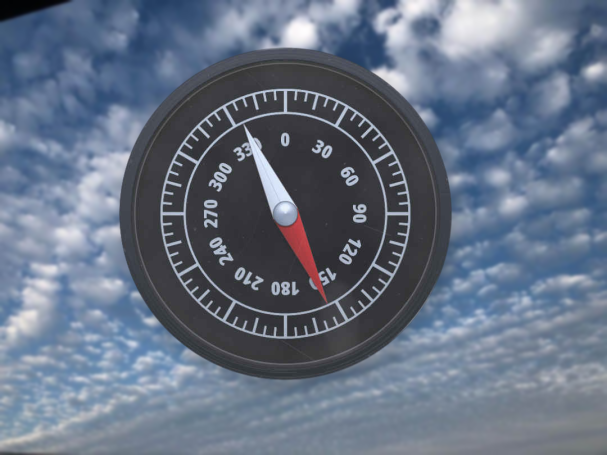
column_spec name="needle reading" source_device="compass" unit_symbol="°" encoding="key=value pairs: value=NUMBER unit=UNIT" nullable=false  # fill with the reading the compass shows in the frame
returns value=155 unit=°
